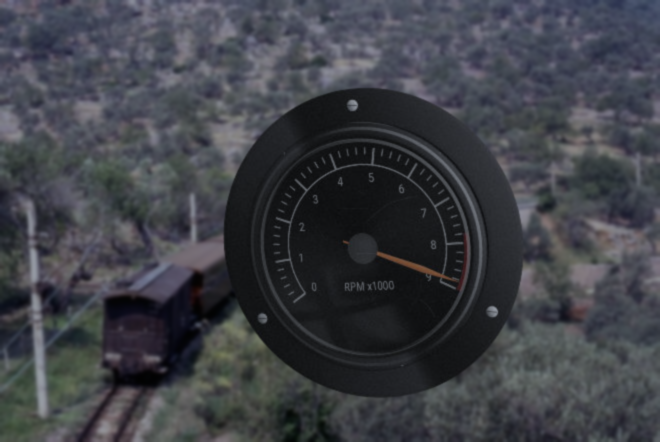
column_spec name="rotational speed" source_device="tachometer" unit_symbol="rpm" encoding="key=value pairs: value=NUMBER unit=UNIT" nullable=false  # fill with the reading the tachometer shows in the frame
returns value=8800 unit=rpm
